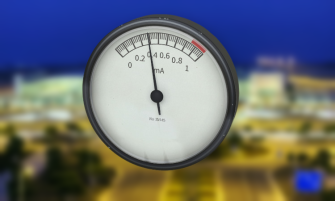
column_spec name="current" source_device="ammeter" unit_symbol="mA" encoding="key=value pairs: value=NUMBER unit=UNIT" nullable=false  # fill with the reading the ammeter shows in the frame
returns value=0.4 unit=mA
